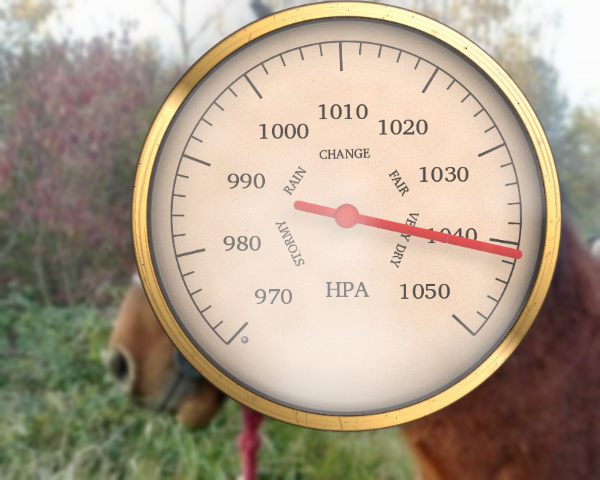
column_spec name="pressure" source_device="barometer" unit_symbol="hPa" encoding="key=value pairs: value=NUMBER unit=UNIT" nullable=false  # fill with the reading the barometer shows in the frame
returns value=1041 unit=hPa
